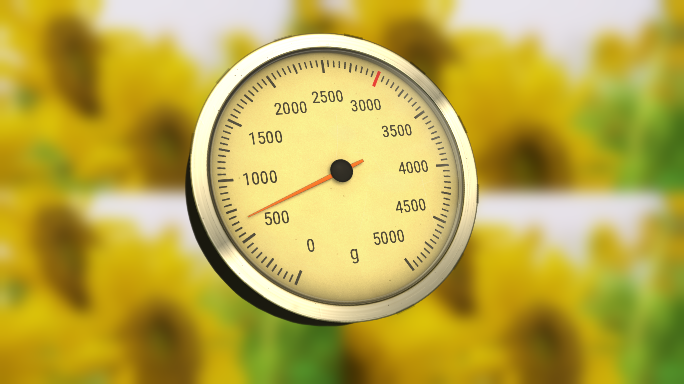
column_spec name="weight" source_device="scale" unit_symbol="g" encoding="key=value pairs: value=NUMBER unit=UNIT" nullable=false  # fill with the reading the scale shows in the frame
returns value=650 unit=g
